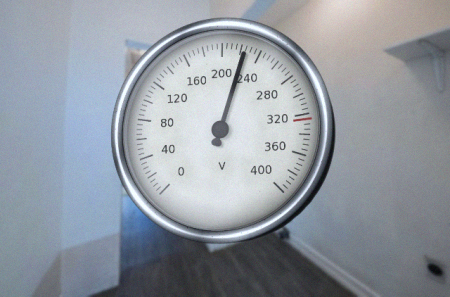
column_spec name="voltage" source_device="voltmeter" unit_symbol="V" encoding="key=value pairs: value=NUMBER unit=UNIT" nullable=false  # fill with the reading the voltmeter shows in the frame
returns value=225 unit=V
